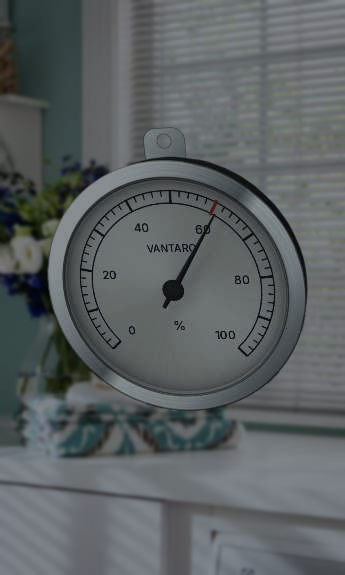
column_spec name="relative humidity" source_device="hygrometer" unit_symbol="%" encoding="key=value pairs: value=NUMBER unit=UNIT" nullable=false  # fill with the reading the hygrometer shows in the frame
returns value=61 unit=%
